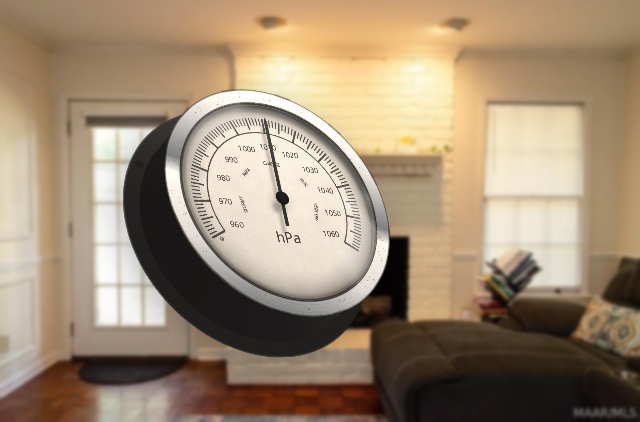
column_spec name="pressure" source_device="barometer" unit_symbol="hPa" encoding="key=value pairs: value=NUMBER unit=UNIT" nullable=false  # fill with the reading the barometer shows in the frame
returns value=1010 unit=hPa
